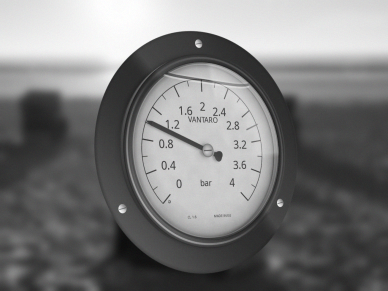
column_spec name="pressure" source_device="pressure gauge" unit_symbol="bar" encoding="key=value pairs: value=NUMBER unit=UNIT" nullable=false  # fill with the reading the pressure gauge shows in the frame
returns value=1 unit=bar
